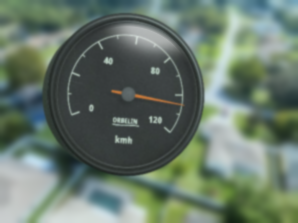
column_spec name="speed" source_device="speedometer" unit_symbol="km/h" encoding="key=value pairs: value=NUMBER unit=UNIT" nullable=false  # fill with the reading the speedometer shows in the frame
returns value=105 unit=km/h
